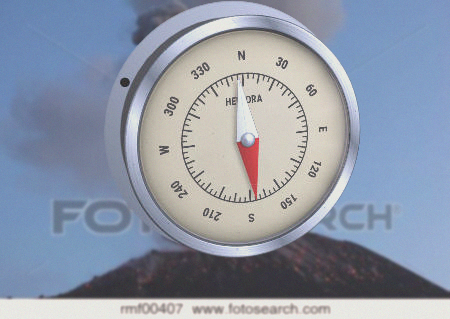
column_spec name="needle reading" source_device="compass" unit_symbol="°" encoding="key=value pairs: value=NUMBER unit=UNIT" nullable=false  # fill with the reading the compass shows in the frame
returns value=175 unit=°
